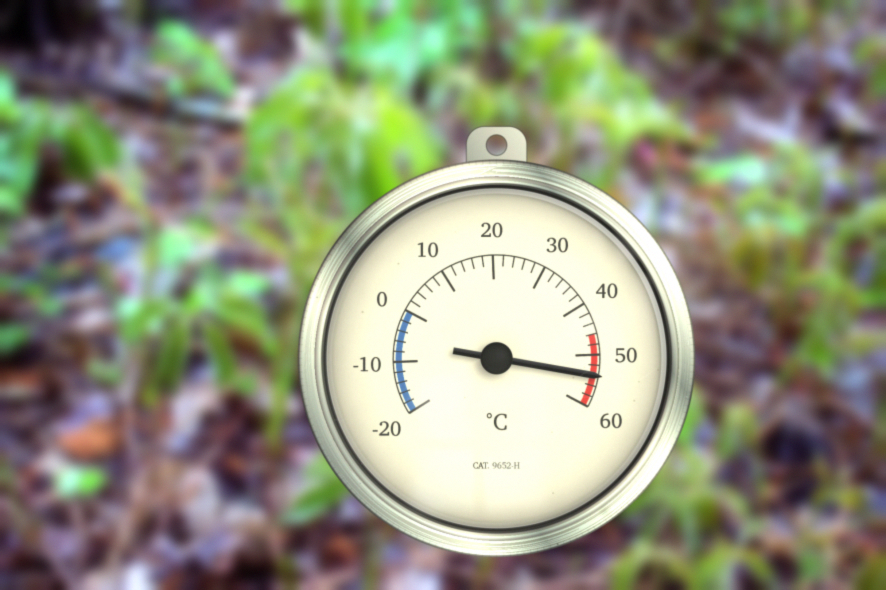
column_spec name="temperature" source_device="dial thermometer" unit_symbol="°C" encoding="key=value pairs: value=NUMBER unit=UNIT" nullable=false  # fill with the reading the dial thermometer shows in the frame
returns value=54 unit=°C
